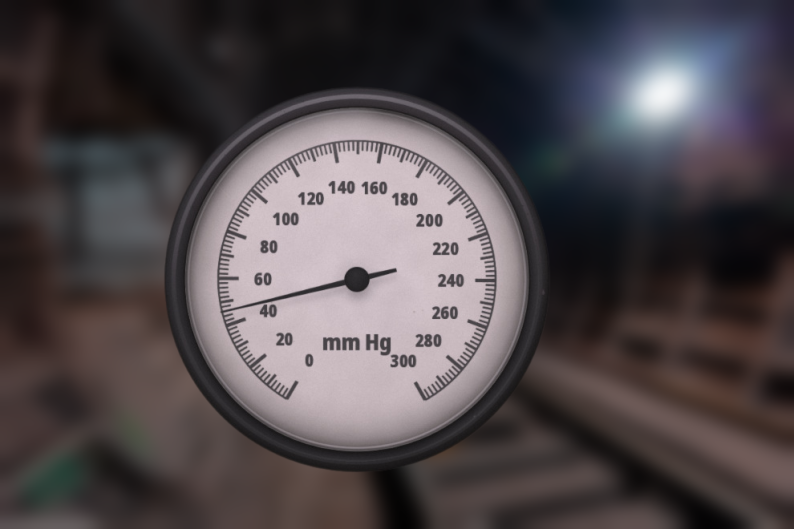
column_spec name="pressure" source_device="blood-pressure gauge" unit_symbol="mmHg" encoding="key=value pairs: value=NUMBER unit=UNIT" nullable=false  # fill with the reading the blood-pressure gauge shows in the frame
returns value=46 unit=mmHg
